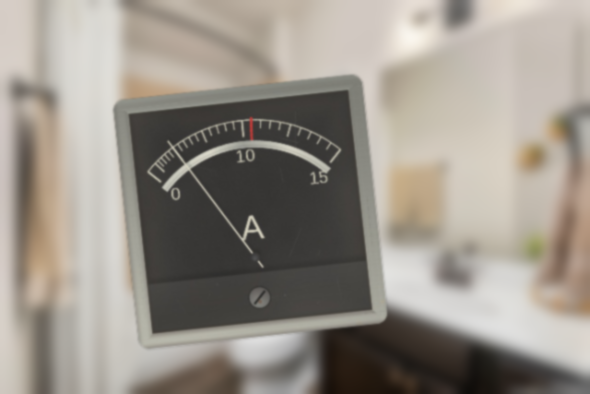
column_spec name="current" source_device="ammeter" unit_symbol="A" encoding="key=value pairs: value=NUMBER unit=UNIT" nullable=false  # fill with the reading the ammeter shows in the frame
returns value=5 unit=A
